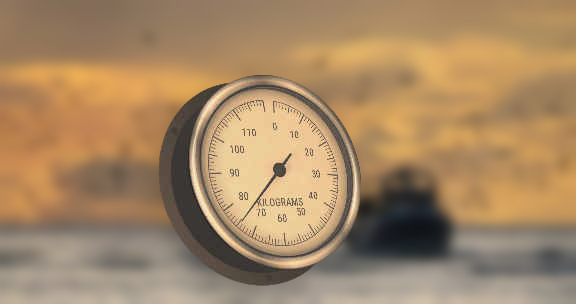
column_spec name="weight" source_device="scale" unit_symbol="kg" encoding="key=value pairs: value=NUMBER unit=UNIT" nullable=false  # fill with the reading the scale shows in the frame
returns value=75 unit=kg
